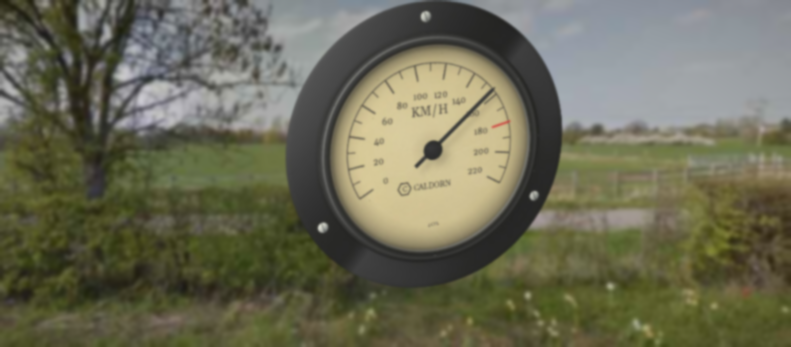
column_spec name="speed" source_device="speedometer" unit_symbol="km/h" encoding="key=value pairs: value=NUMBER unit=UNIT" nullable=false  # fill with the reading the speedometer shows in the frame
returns value=155 unit=km/h
